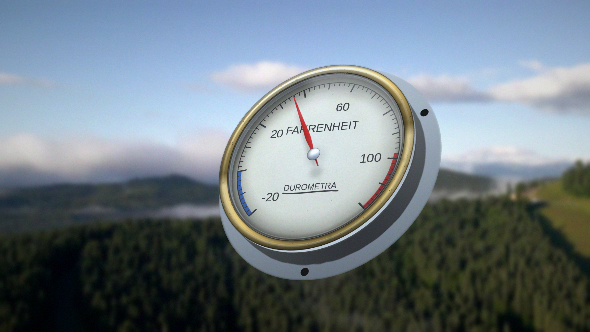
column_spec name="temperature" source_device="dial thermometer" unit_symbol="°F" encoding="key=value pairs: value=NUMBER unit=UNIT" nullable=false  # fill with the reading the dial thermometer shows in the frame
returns value=36 unit=°F
